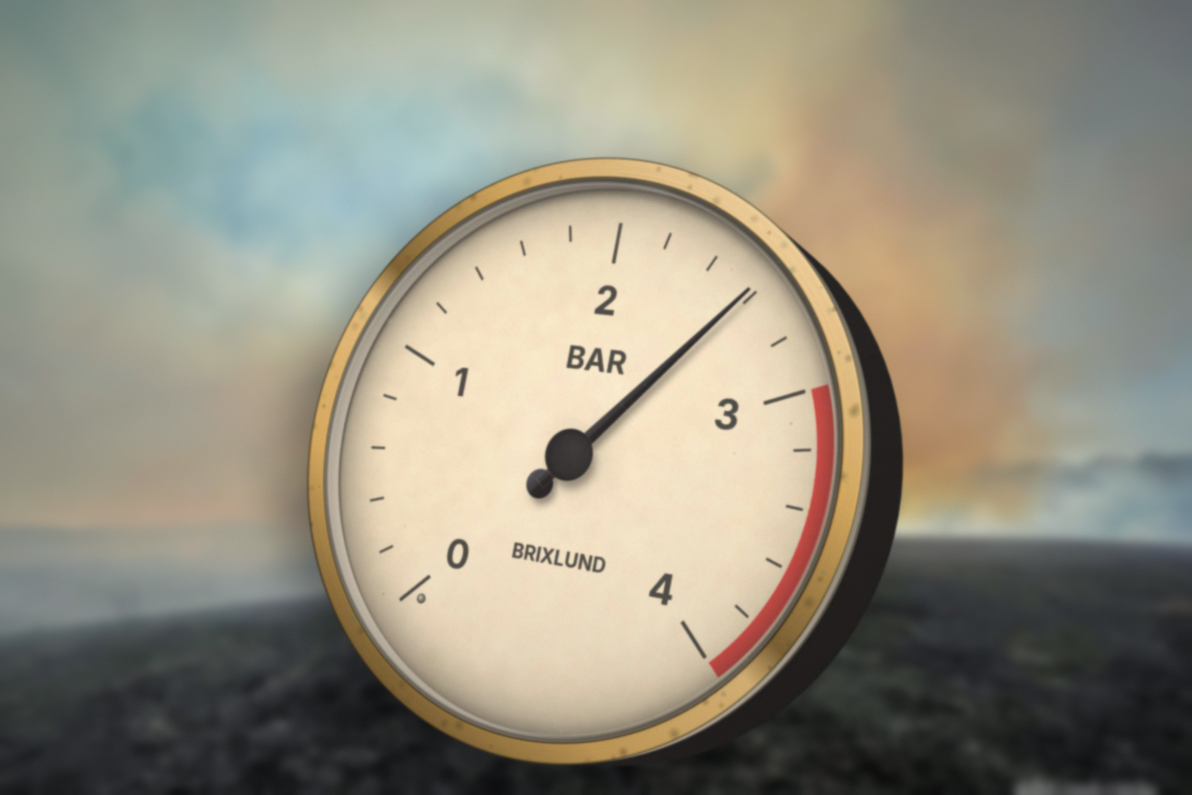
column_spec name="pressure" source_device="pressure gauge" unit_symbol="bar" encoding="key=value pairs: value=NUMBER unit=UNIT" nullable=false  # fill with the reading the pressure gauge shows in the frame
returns value=2.6 unit=bar
